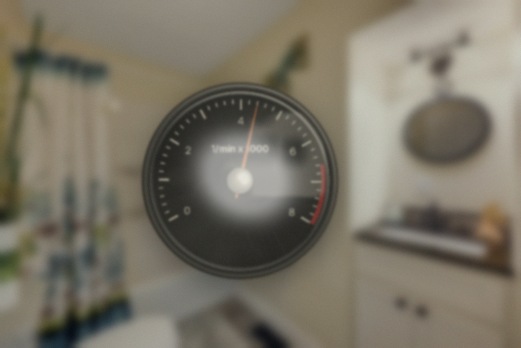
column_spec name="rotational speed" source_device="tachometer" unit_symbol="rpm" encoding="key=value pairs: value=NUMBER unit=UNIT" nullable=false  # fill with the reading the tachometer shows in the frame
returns value=4400 unit=rpm
